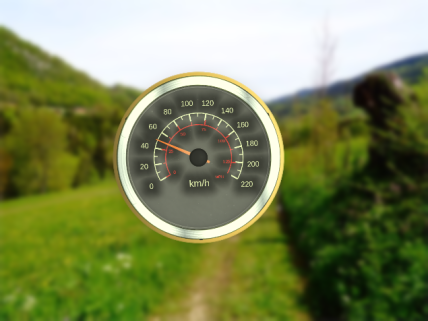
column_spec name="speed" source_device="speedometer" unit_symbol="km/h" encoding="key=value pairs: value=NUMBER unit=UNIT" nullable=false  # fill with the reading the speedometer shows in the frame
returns value=50 unit=km/h
